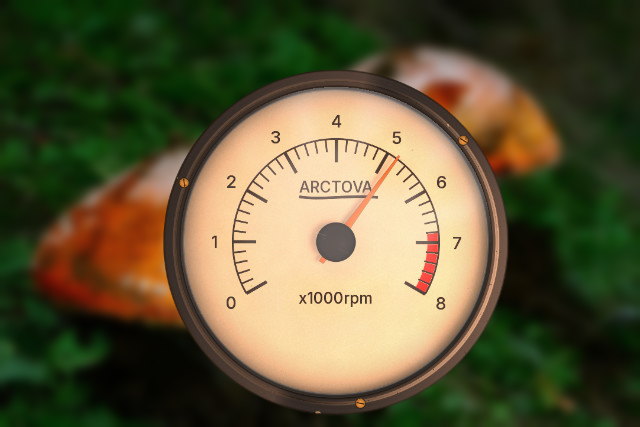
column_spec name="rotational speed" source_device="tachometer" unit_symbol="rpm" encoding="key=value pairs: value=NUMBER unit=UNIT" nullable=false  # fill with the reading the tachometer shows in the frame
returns value=5200 unit=rpm
